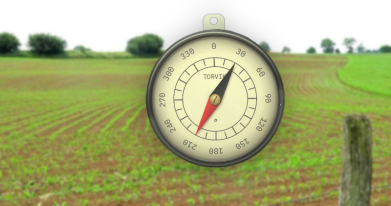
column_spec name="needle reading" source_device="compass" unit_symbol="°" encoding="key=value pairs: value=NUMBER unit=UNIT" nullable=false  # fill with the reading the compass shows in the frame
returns value=210 unit=°
